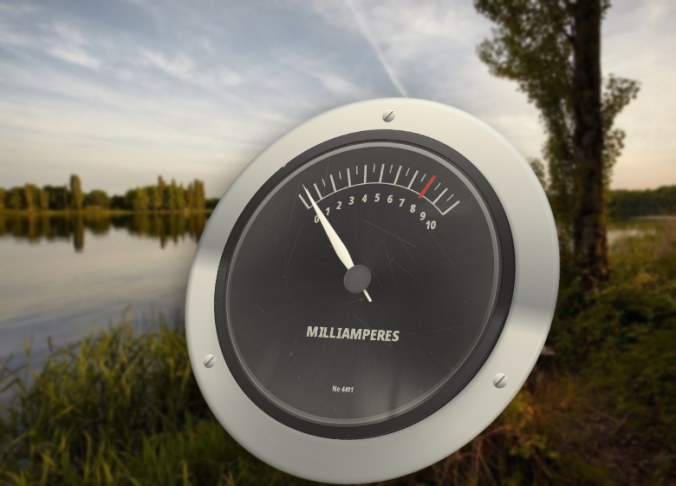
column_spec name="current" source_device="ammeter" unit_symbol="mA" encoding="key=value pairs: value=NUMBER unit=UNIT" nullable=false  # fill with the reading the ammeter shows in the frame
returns value=0.5 unit=mA
